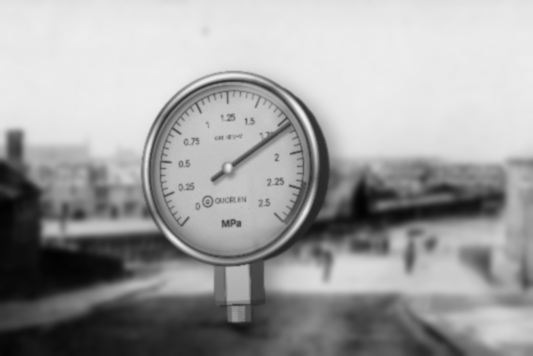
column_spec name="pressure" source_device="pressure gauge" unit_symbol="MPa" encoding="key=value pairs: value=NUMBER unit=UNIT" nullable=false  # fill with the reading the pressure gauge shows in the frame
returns value=1.8 unit=MPa
